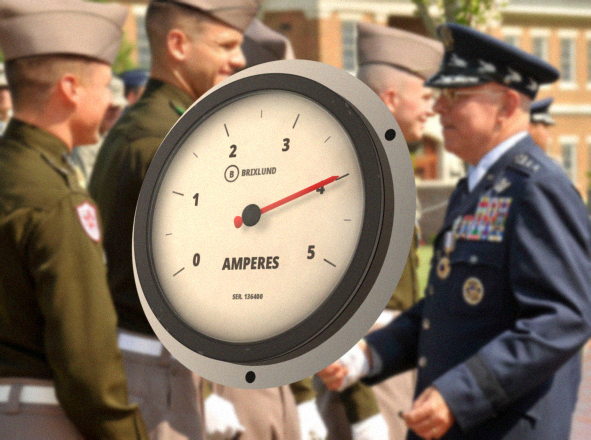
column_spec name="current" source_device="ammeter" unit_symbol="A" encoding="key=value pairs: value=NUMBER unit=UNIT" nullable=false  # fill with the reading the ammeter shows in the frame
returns value=4 unit=A
